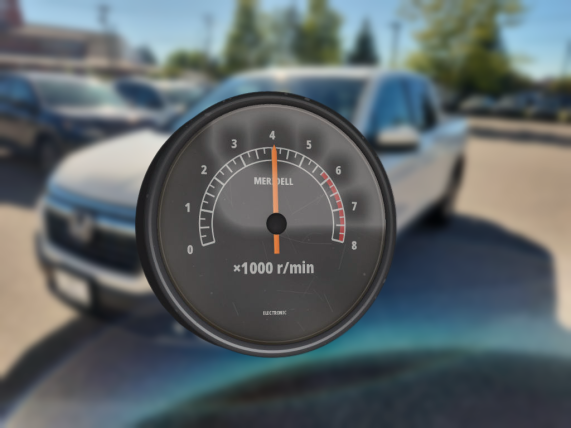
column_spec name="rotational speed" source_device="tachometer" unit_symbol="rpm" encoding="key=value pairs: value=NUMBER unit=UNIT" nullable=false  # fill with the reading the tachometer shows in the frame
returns value=4000 unit=rpm
